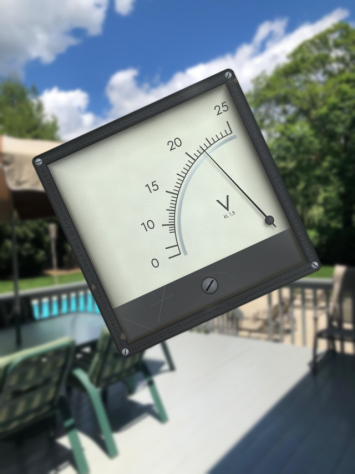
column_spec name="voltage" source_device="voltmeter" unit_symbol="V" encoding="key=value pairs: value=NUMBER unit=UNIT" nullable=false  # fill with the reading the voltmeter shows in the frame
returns value=21.5 unit=V
